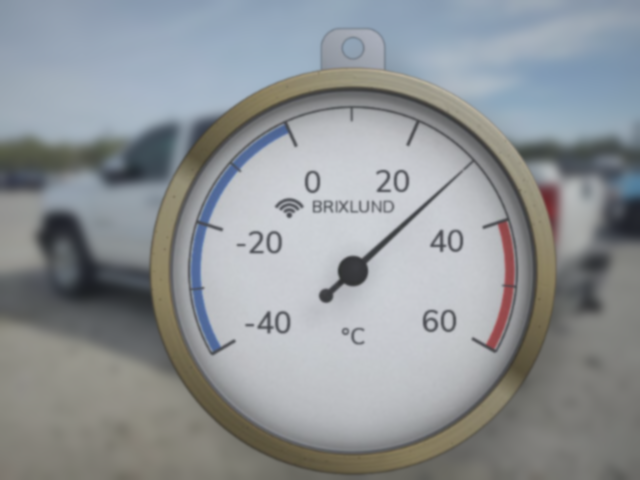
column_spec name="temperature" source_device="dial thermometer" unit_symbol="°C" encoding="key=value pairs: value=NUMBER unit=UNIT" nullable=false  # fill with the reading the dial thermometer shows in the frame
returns value=30 unit=°C
